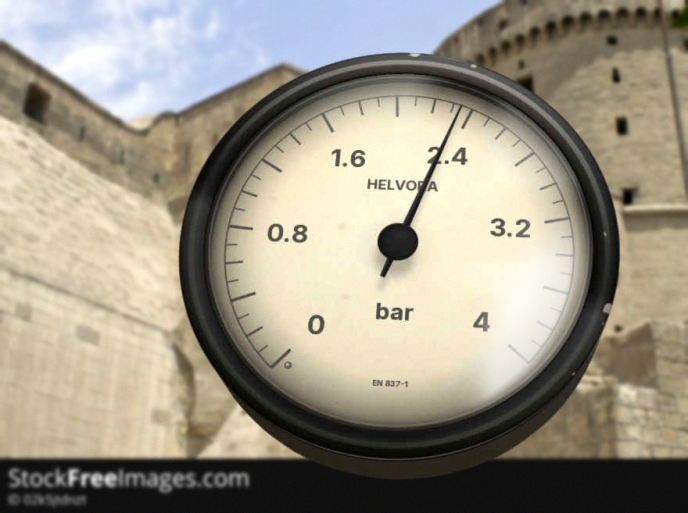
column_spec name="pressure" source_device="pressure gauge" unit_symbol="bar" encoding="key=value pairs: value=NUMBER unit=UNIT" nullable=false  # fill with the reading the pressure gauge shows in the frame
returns value=2.35 unit=bar
